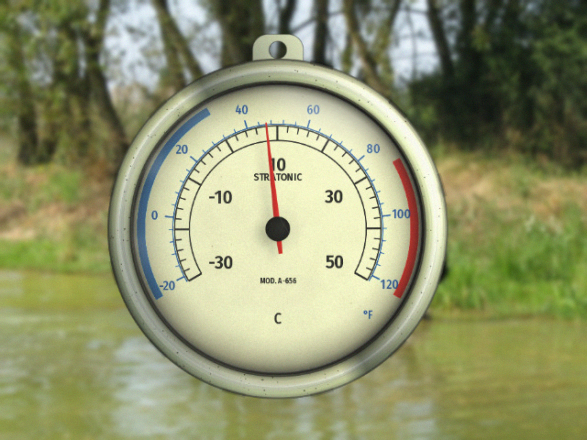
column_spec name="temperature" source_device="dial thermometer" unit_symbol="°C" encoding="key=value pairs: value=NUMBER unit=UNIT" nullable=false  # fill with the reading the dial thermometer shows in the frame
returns value=8 unit=°C
